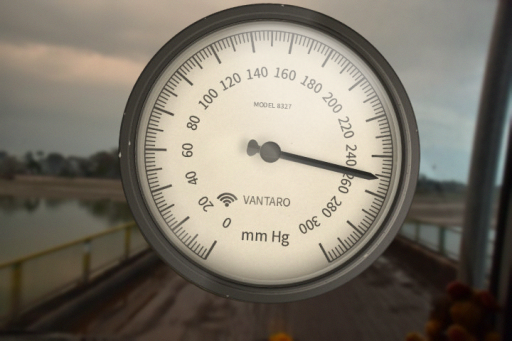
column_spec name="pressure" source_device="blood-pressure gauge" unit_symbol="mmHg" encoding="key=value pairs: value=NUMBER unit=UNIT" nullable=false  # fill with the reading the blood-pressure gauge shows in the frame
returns value=252 unit=mmHg
